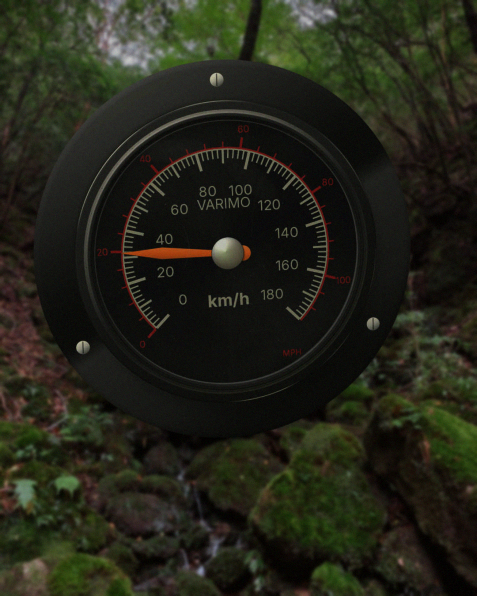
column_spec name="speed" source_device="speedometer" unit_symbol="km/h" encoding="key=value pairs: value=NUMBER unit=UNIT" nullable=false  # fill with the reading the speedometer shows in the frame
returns value=32 unit=km/h
